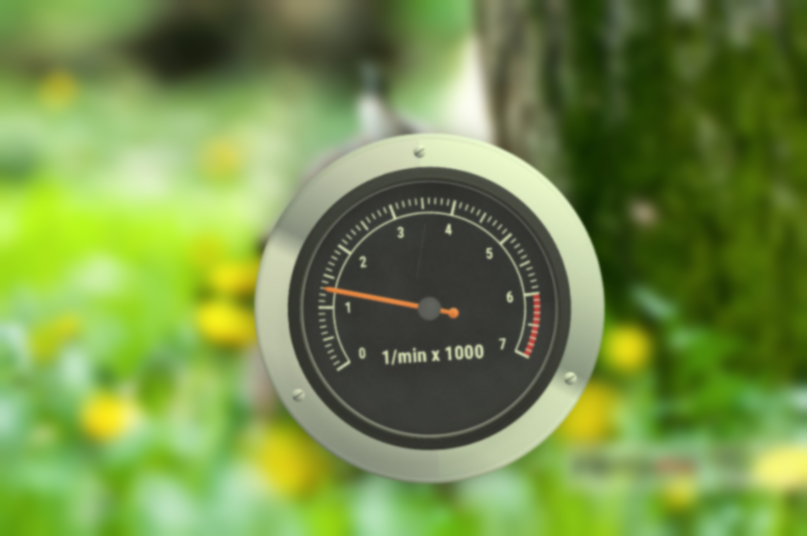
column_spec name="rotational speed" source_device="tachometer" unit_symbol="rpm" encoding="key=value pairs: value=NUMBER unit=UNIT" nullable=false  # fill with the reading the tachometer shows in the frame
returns value=1300 unit=rpm
